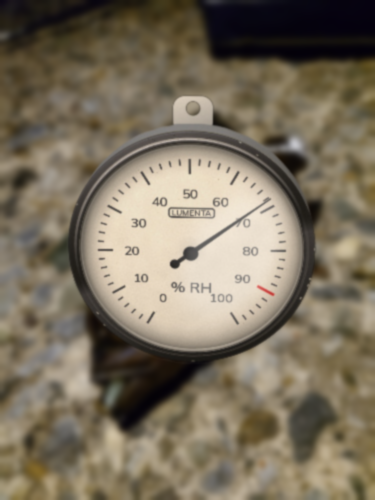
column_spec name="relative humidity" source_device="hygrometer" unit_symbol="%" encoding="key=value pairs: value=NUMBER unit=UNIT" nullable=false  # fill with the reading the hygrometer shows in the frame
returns value=68 unit=%
